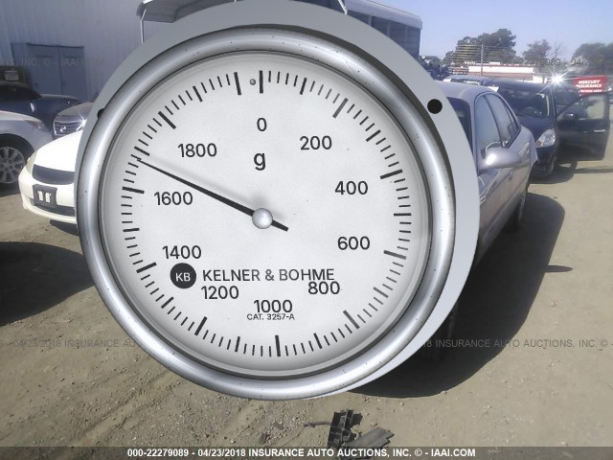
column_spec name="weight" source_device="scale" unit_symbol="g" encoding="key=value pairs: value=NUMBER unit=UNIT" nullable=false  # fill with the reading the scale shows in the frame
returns value=1680 unit=g
